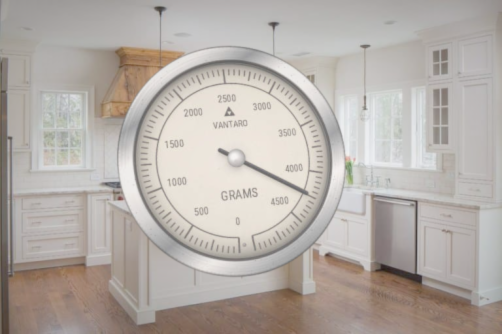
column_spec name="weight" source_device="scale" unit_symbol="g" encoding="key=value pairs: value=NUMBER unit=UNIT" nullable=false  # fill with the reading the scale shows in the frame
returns value=4250 unit=g
